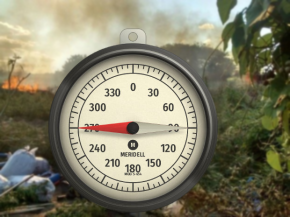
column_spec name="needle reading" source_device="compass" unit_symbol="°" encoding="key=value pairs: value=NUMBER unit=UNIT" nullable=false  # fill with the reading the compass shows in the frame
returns value=270 unit=°
